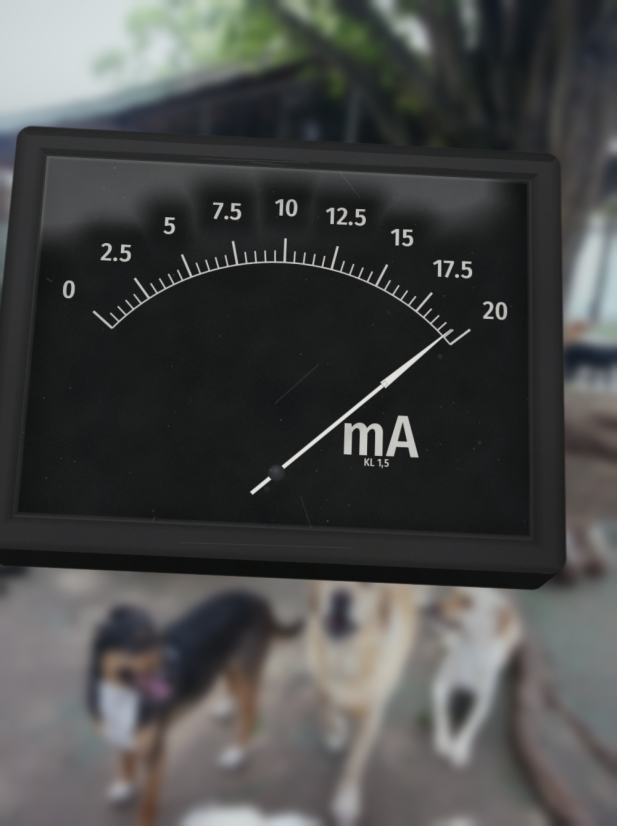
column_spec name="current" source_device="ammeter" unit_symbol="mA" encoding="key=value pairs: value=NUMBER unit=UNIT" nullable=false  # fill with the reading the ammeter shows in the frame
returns value=19.5 unit=mA
